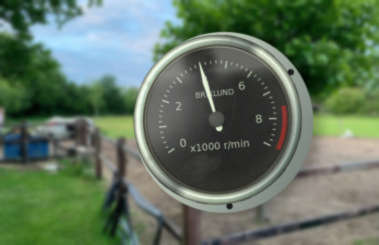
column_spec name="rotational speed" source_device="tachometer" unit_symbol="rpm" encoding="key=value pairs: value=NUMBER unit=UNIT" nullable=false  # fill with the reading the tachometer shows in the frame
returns value=4000 unit=rpm
